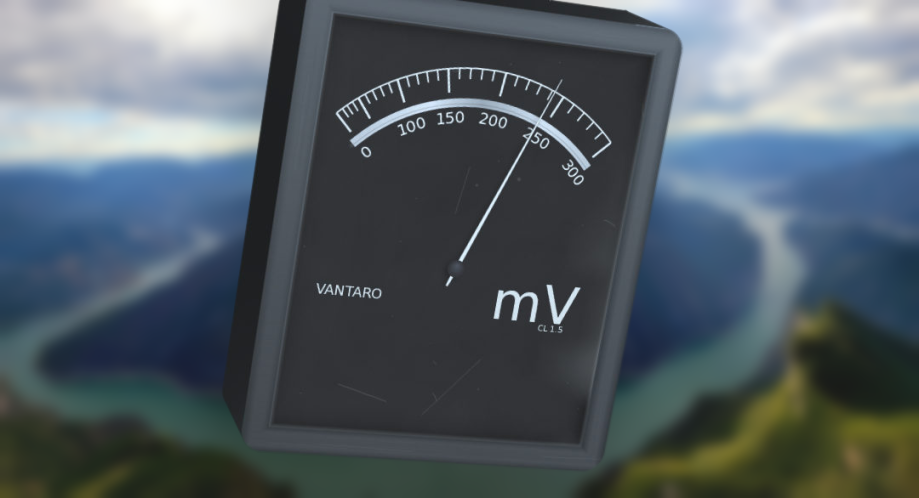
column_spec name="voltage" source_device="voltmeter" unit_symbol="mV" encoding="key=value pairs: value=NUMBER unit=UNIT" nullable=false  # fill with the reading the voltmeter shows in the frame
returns value=240 unit=mV
